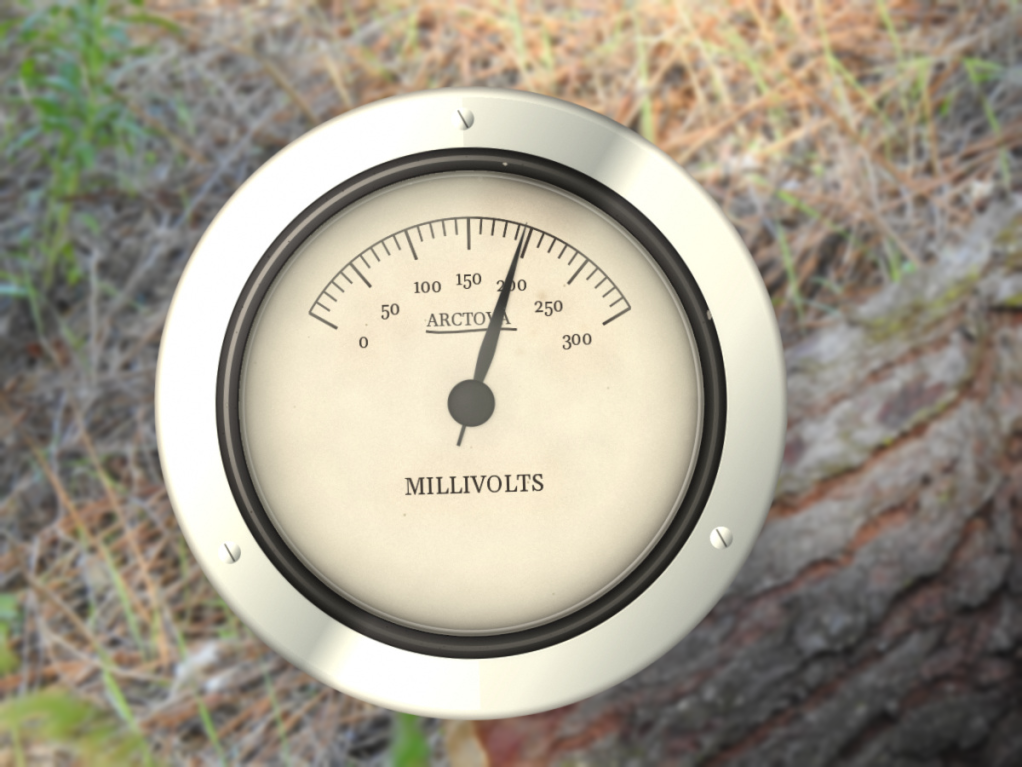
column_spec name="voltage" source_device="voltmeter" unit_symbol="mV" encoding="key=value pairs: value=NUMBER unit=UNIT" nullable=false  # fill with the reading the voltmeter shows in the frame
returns value=195 unit=mV
